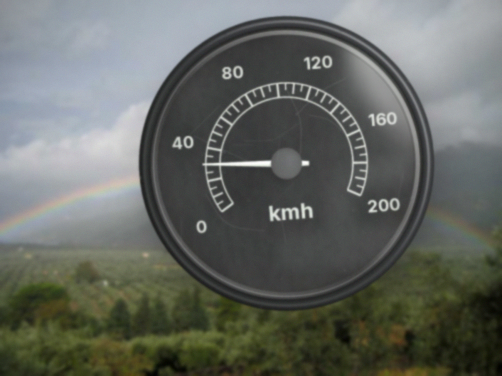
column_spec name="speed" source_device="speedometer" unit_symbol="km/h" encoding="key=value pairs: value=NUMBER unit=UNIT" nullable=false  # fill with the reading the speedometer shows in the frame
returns value=30 unit=km/h
